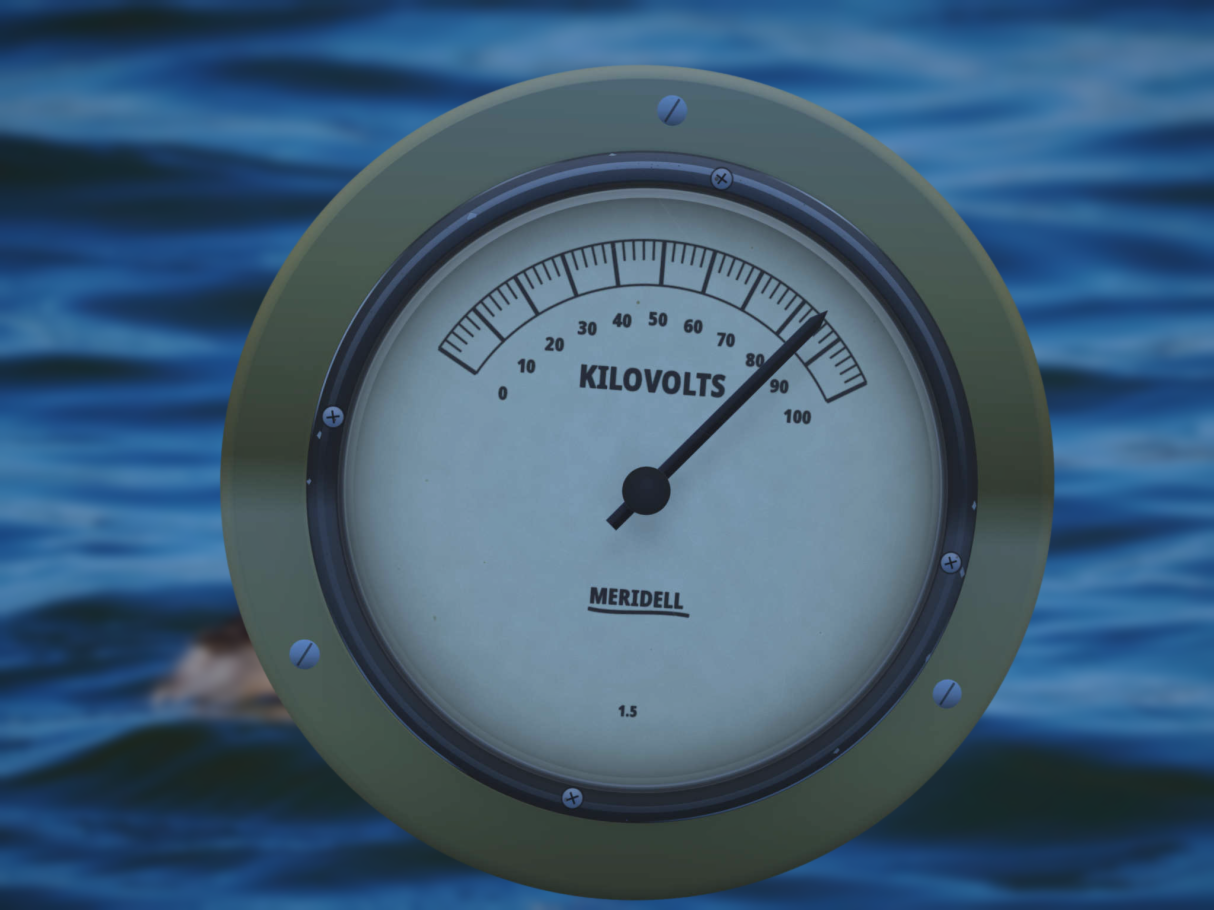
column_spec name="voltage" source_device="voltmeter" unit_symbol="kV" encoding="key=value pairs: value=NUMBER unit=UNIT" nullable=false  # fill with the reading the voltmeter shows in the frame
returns value=84 unit=kV
